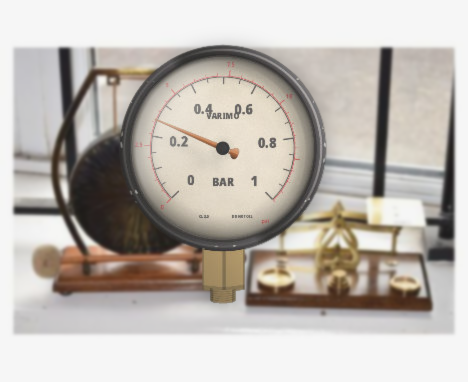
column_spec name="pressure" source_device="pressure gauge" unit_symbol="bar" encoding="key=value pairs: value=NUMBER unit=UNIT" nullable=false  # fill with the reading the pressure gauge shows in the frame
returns value=0.25 unit=bar
